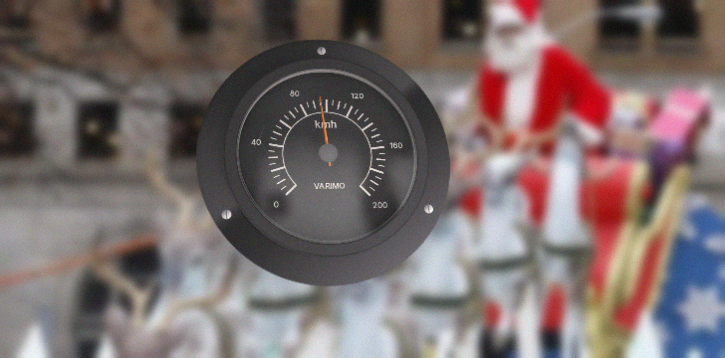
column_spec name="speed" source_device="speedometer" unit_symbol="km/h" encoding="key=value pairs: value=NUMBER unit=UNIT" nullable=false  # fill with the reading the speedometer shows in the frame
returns value=95 unit=km/h
